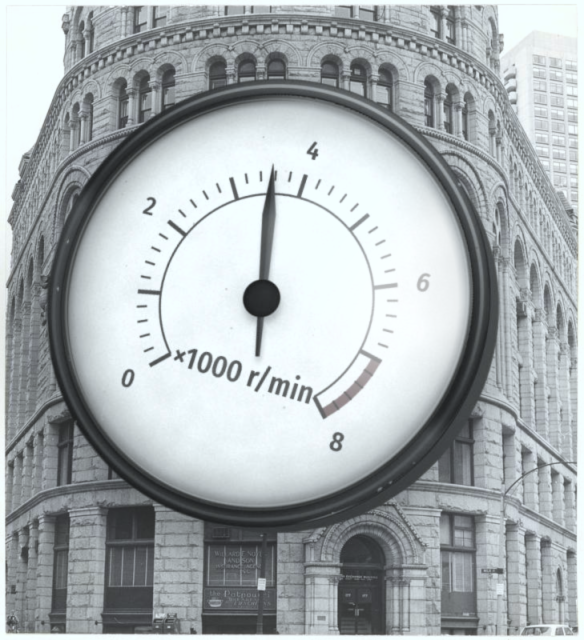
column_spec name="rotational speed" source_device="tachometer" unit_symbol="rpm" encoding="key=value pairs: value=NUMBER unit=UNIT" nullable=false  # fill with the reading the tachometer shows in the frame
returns value=3600 unit=rpm
